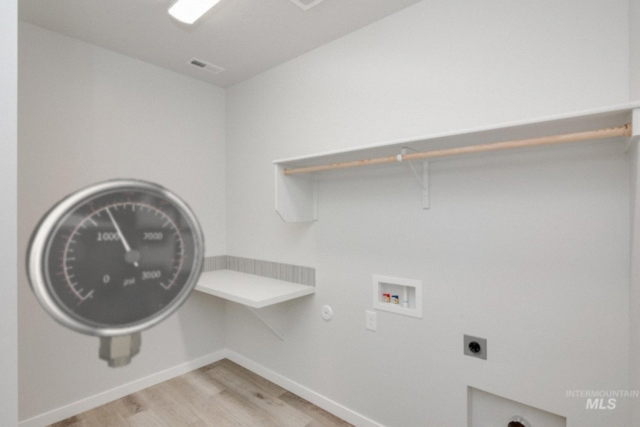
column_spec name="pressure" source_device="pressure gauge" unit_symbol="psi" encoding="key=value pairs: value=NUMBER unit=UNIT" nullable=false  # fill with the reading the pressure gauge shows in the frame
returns value=1200 unit=psi
